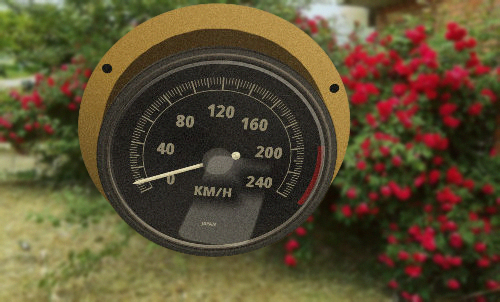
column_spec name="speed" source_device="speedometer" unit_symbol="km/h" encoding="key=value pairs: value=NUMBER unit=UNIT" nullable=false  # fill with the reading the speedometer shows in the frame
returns value=10 unit=km/h
